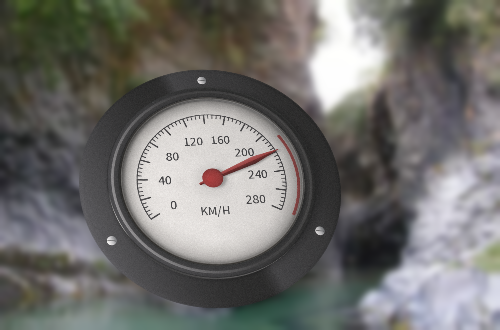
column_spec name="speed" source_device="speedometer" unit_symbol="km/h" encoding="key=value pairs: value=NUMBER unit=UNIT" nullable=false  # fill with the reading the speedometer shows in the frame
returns value=220 unit=km/h
